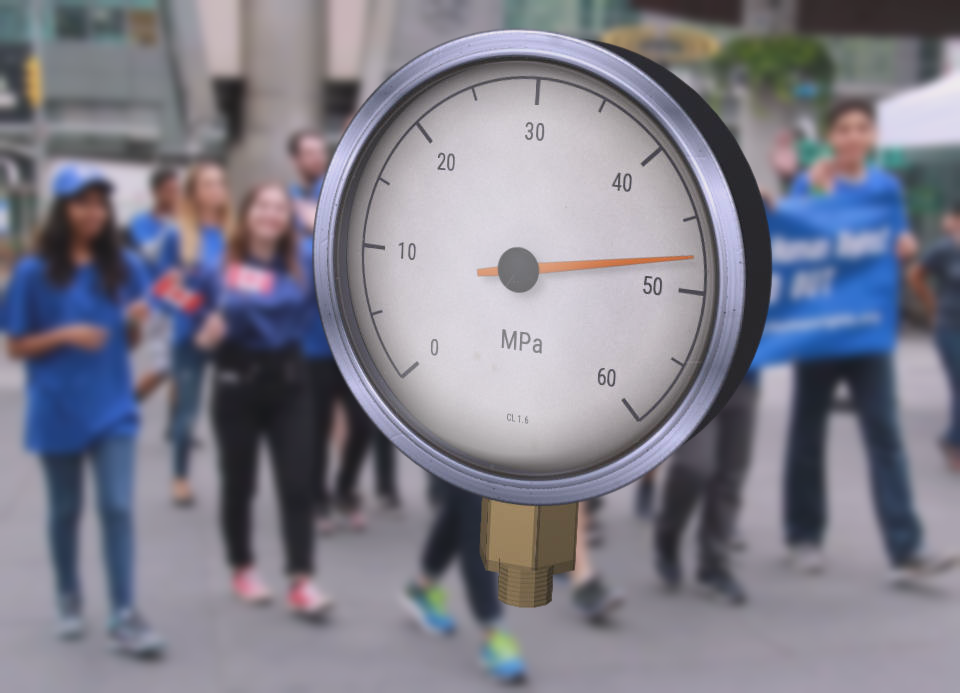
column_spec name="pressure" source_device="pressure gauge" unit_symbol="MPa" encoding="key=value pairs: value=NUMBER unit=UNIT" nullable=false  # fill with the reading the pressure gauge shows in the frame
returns value=47.5 unit=MPa
